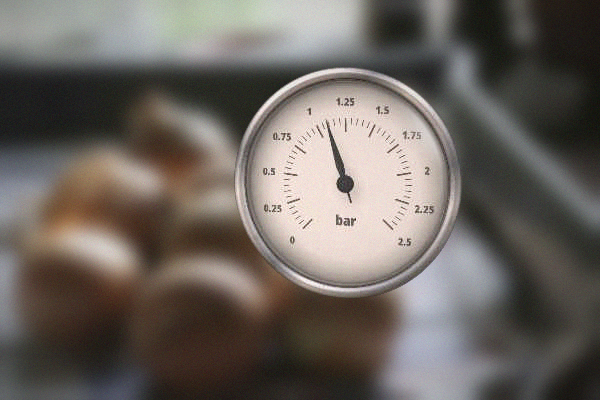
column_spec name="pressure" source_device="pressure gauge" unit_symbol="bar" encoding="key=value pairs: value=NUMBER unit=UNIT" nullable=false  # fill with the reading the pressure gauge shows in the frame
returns value=1.1 unit=bar
